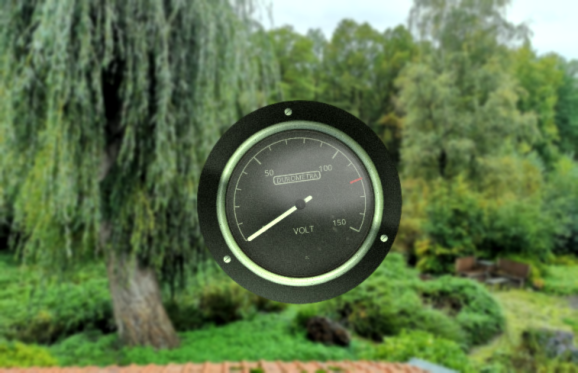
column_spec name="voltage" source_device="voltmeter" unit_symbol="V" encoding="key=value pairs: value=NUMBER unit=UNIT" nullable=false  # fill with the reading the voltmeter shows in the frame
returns value=0 unit=V
